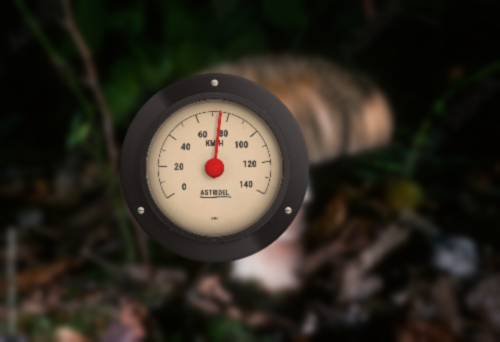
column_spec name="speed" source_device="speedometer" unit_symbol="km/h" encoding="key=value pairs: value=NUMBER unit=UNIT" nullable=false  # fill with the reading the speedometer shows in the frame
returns value=75 unit=km/h
